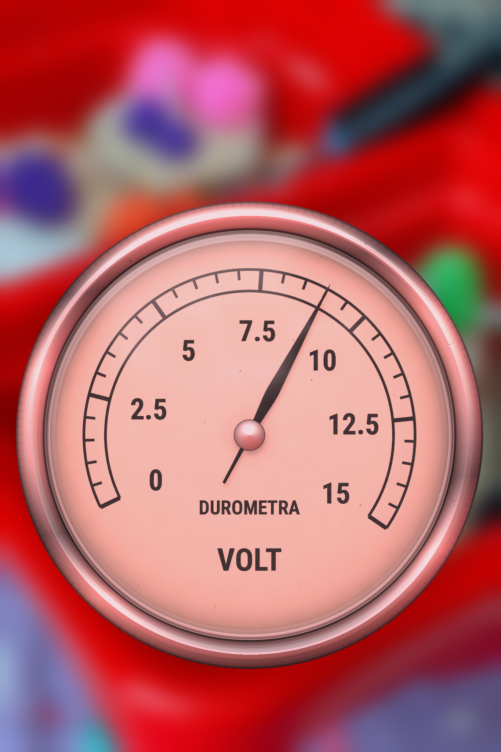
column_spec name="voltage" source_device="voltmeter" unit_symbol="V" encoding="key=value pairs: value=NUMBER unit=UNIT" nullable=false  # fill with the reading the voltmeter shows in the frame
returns value=9 unit=V
